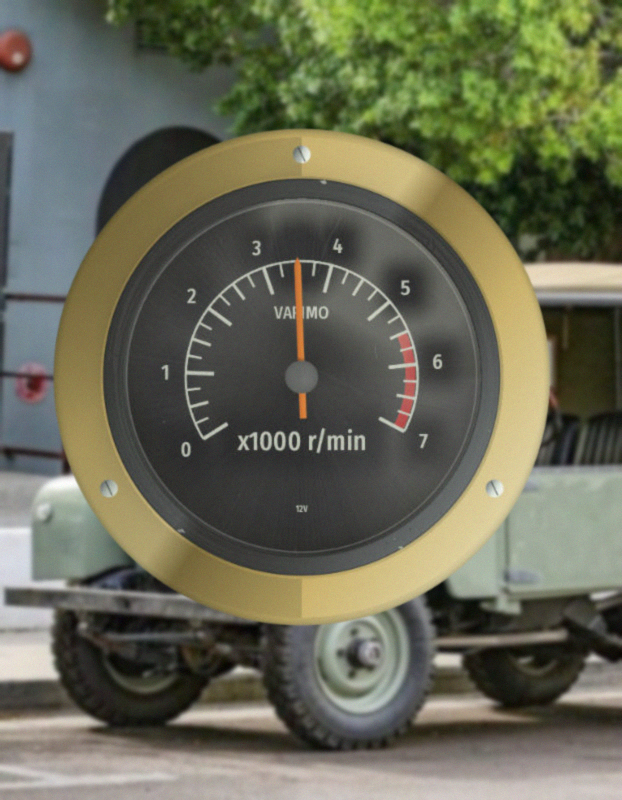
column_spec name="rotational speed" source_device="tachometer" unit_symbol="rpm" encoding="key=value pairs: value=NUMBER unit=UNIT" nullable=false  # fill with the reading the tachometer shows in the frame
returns value=3500 unit=rpm
